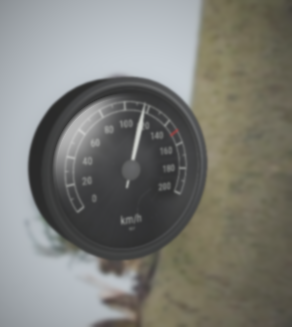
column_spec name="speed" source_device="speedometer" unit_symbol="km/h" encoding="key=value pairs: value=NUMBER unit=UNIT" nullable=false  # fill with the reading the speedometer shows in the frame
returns value=115 unit=km/h
